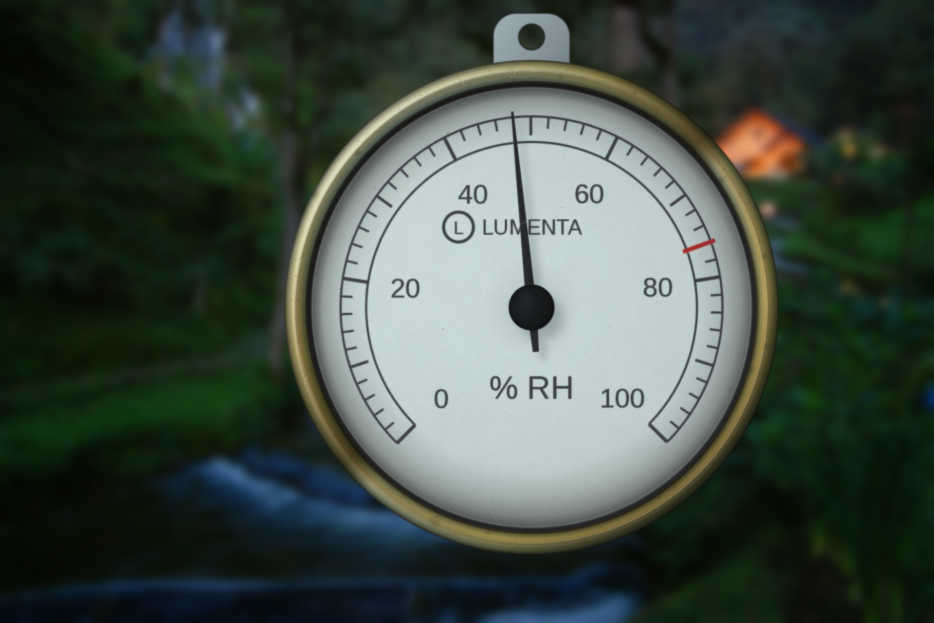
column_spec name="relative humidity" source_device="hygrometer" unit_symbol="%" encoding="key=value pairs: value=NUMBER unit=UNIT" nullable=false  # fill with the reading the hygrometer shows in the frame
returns value=48 unit=%
